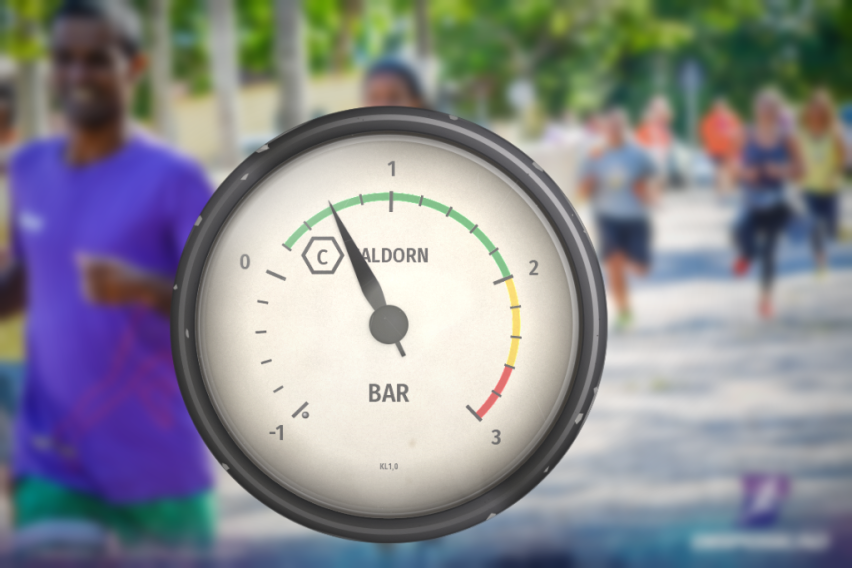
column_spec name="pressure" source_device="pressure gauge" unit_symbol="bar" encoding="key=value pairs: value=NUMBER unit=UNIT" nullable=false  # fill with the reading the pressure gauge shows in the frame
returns value=0.6 unit=bar
